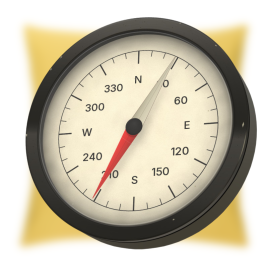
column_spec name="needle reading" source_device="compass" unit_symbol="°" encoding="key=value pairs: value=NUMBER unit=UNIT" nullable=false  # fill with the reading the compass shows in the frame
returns value=210 unit=°
